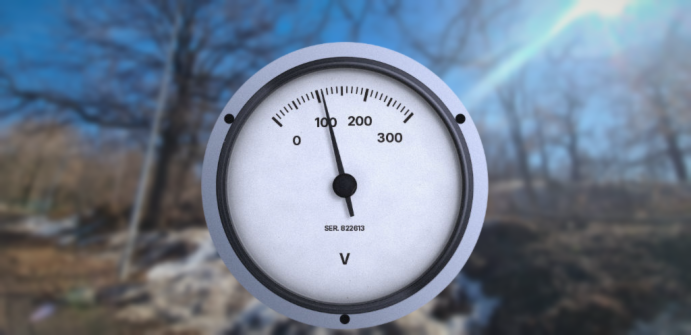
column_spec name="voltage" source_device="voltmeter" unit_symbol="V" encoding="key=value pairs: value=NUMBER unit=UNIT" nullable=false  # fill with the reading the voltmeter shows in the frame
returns value=110 unit=V
